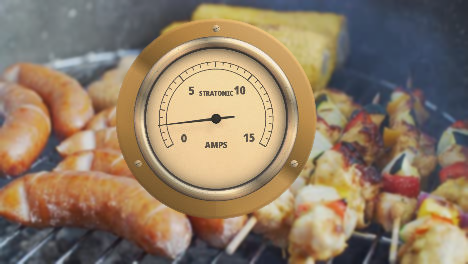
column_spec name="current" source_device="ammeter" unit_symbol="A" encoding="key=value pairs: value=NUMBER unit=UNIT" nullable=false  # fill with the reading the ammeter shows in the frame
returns value=1.5 unit=A
